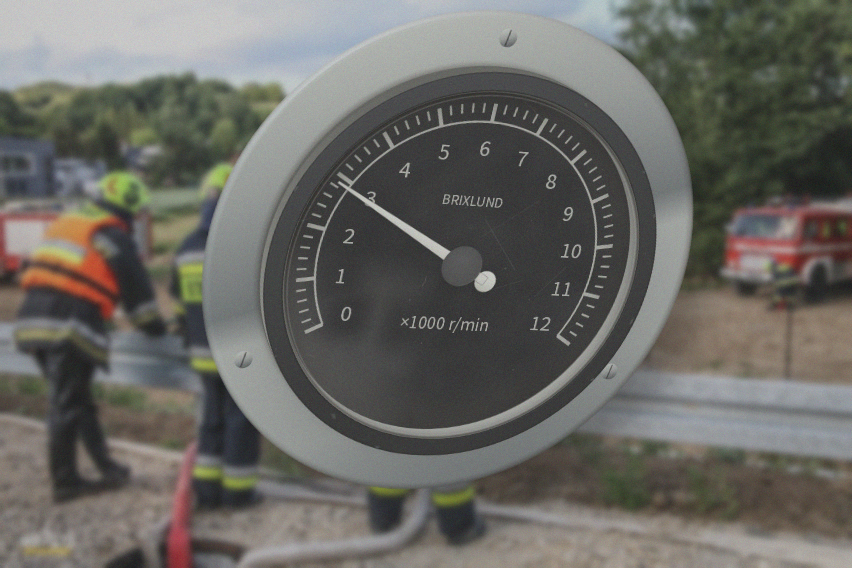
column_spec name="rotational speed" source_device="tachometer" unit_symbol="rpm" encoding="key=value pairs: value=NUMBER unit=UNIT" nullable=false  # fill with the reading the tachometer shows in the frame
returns value=2900 unit=rpm
